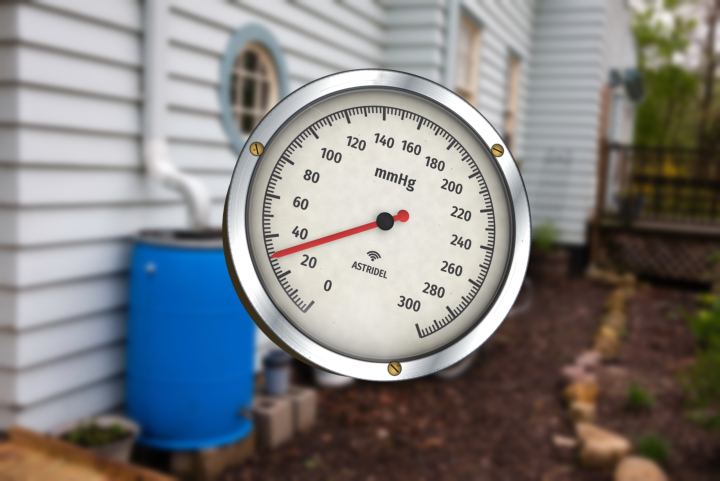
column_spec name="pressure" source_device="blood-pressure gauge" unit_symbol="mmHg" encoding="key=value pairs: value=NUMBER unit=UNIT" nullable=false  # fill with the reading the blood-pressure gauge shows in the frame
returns value=30 unit=mmHg
